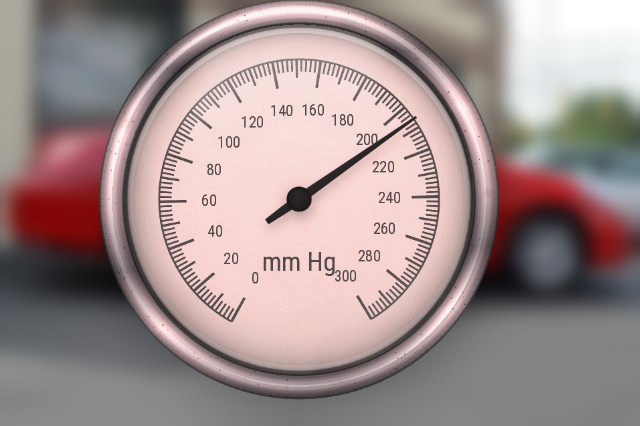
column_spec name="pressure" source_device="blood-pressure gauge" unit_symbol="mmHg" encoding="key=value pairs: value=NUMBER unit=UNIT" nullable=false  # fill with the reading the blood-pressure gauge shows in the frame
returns value=206 unit=mmHg
